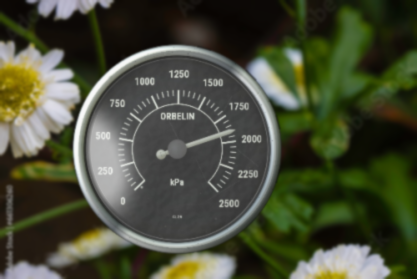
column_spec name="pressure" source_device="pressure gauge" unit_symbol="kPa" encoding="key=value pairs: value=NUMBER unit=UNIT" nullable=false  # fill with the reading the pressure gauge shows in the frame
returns value=1900 unit=kPa
